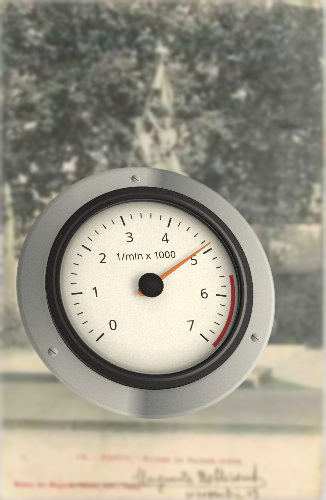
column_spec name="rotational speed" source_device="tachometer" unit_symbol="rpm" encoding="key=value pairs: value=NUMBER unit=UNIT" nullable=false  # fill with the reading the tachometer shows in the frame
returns value=4900 unit=rpm
